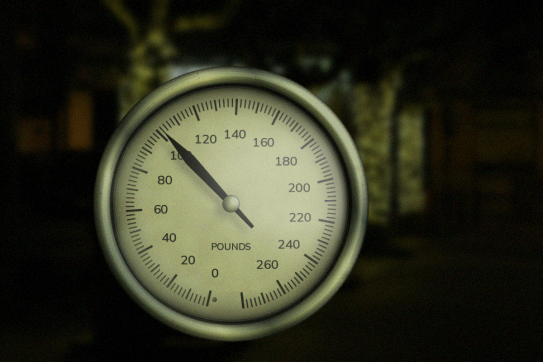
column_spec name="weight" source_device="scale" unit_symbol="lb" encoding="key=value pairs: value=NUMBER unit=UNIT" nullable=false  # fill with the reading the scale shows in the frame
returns value=102 unit=lb
